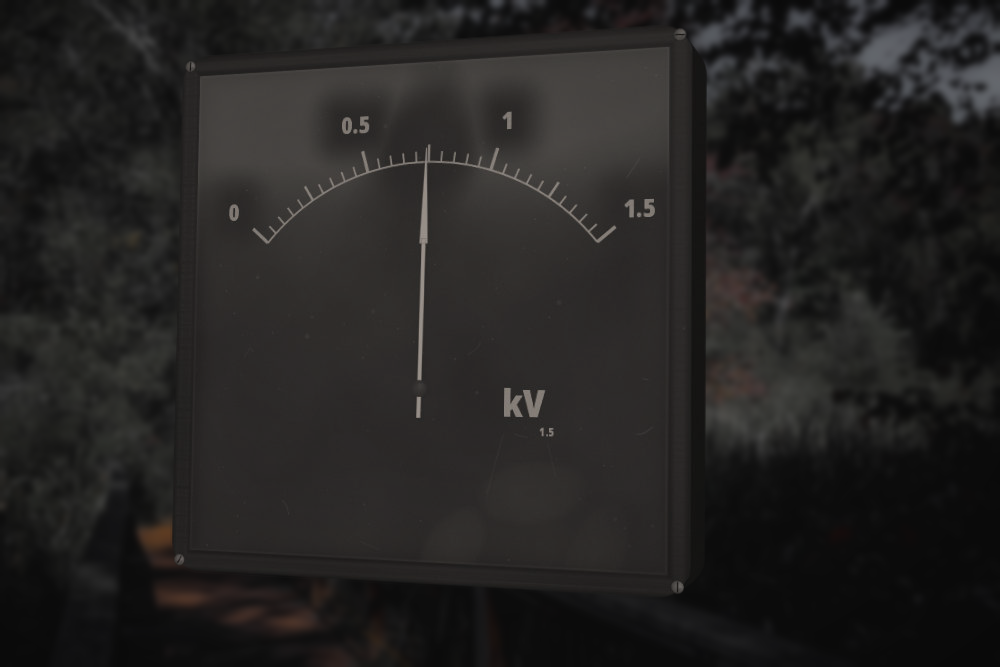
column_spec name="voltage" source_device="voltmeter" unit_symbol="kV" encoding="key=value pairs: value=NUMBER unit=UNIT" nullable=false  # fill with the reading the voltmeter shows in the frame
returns value=0.75 unit=kV
